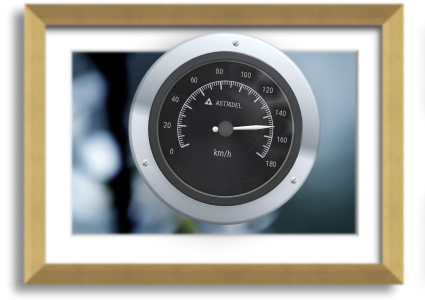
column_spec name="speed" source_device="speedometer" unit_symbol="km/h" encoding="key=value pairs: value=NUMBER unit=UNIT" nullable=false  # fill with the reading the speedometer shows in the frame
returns value=150 unit=km/h
